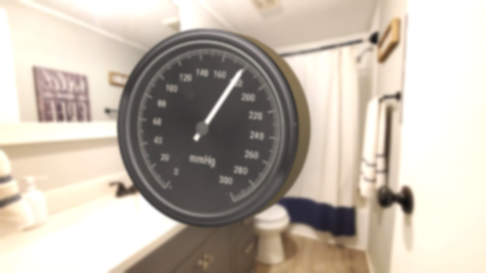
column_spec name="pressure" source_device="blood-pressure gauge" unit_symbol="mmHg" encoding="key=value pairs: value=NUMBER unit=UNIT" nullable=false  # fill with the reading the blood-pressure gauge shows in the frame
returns value=180 unit=mmHg
